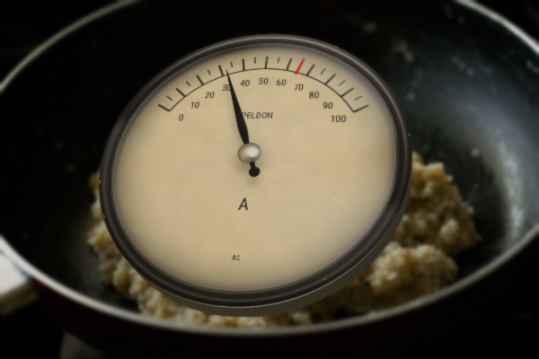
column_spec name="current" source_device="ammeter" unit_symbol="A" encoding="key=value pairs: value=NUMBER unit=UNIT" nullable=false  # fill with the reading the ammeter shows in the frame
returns value=32.5 unit=A
